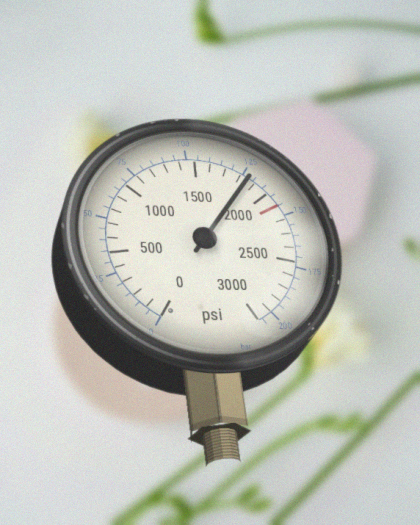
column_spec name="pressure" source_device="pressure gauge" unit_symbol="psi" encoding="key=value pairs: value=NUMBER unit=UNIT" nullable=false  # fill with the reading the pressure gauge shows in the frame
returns value=1850 unit=psi
